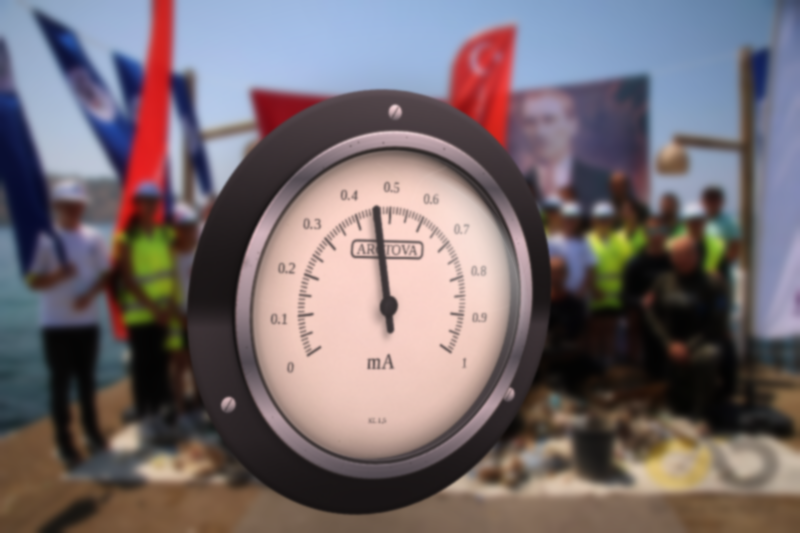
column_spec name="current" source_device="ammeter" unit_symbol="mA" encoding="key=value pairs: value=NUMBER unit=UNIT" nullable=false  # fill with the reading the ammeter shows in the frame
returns value=0.45 unit=mA
